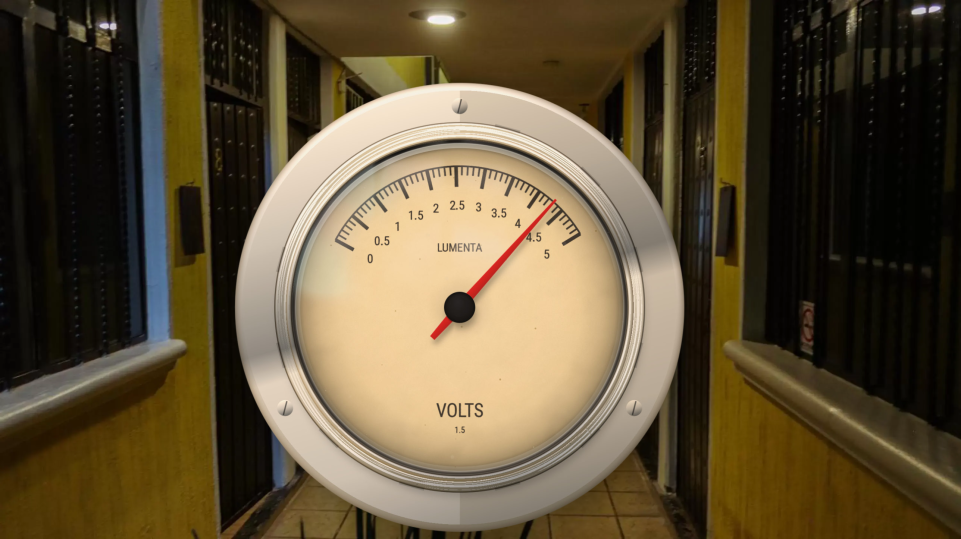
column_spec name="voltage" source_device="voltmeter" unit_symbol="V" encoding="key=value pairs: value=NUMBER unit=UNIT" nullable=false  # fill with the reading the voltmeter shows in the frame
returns value=4.3 unit=V
